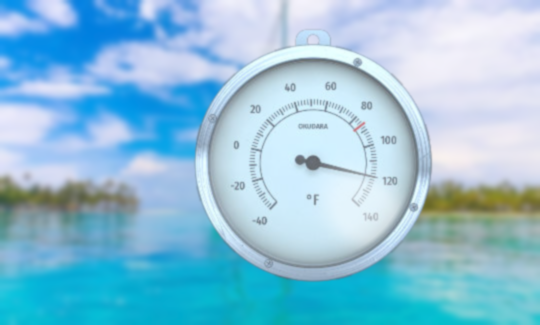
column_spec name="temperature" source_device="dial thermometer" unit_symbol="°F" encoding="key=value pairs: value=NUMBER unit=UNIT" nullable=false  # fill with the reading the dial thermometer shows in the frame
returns value=120 unit=°F
